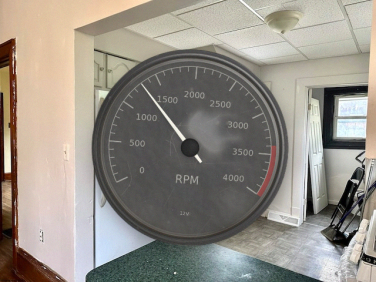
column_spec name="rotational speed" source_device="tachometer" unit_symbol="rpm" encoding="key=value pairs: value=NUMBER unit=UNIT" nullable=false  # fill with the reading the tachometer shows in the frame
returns value=1300 unit=rpm
